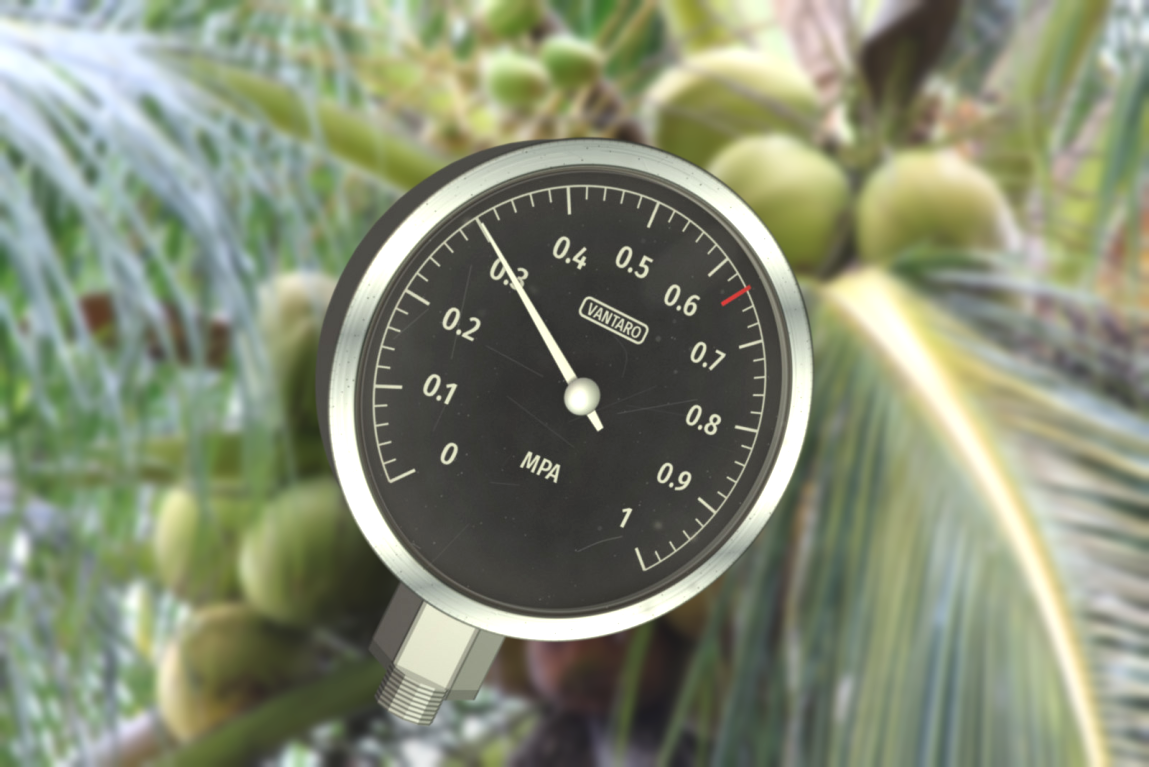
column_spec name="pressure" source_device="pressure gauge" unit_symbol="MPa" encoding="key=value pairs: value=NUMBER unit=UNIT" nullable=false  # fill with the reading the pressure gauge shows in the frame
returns value=0.3 unit=MPa
